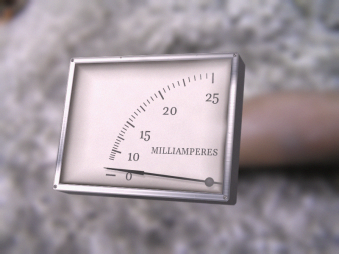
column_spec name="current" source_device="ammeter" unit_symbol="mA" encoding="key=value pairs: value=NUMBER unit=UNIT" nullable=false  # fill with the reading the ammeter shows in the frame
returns value=5 unit=mA
